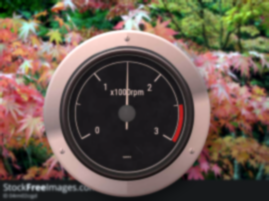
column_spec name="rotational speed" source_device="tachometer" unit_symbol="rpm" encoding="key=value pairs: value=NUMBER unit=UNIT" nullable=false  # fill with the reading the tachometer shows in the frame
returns value=1500 unit=rpm
